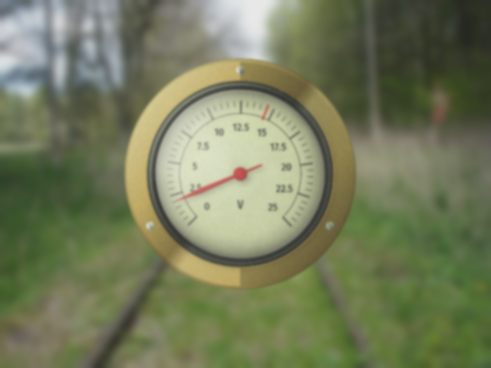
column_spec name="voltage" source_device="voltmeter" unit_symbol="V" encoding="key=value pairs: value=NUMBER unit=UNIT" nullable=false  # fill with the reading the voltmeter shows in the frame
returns value=2 unit=V
